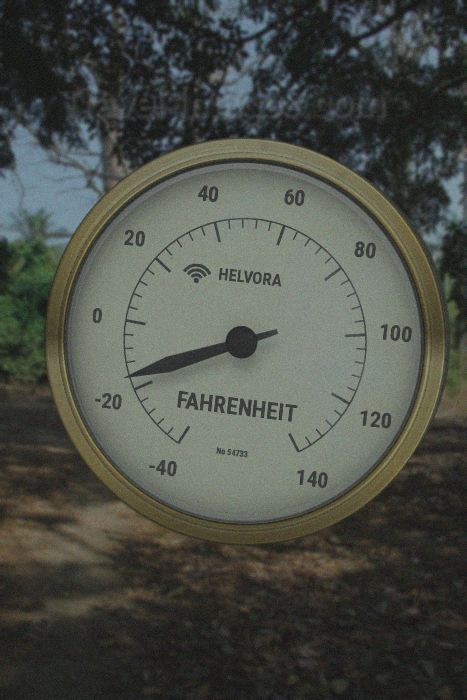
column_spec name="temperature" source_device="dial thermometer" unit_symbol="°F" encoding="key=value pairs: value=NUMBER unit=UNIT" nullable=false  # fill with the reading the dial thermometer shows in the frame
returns value=-16 unit=°F
